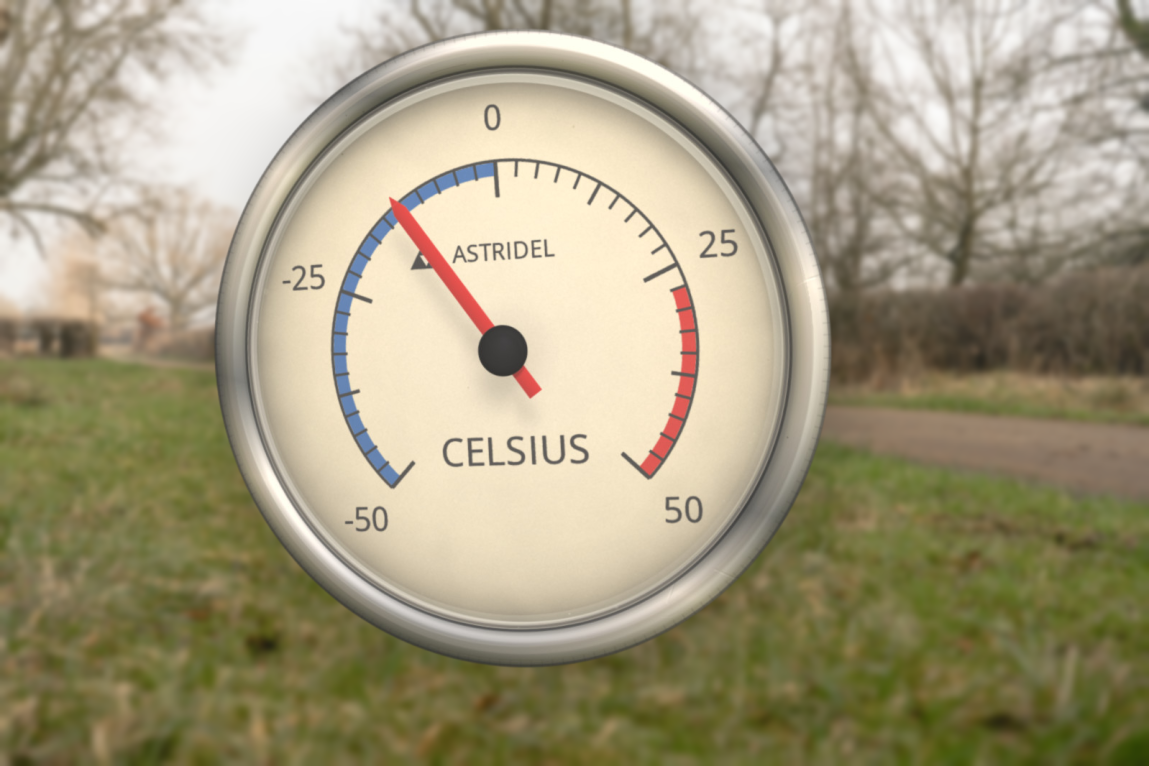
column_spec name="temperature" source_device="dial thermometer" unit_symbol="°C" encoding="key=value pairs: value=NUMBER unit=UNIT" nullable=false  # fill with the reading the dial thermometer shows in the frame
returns value=-12.5 unit=°C
